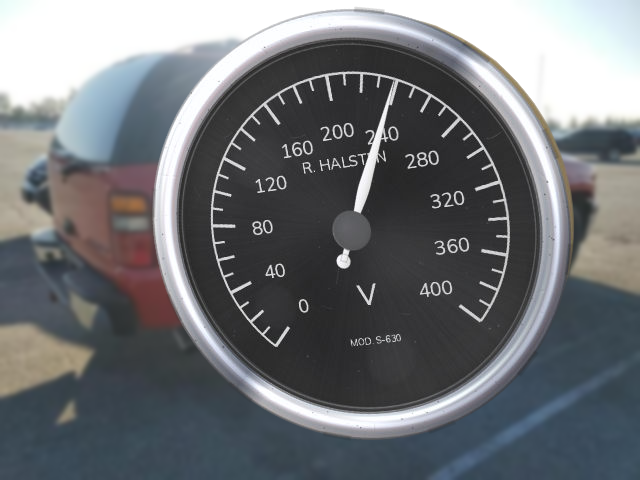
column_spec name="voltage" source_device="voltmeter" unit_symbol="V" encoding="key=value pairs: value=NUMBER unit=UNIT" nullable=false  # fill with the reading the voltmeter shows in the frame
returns value=240 unit=V
